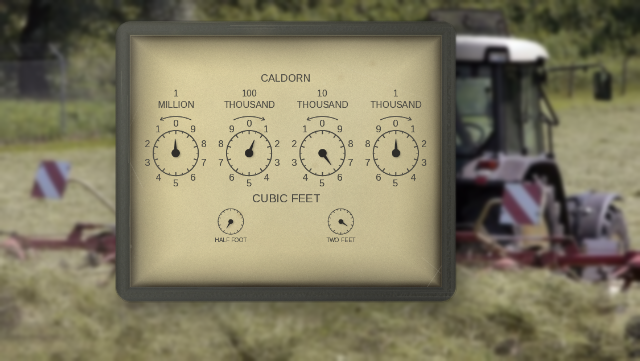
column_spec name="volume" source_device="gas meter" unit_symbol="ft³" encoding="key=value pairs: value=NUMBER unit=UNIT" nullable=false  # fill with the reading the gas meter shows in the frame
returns value=6000 unit=ft³
